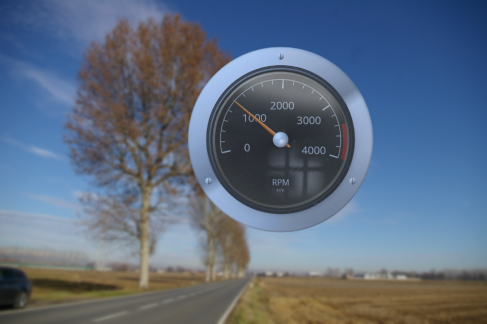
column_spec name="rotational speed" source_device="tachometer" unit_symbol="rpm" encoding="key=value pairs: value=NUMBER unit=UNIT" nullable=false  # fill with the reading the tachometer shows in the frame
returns value=1000 unit=rpm
